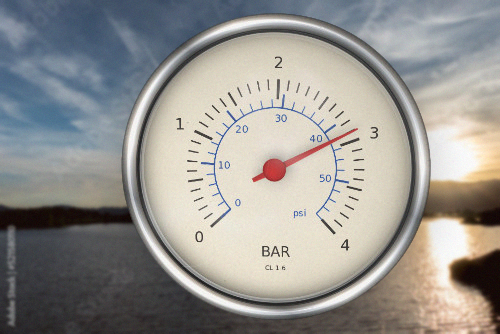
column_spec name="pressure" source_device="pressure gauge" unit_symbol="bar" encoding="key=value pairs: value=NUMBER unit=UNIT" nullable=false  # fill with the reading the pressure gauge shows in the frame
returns value=2.9 unit=bar
